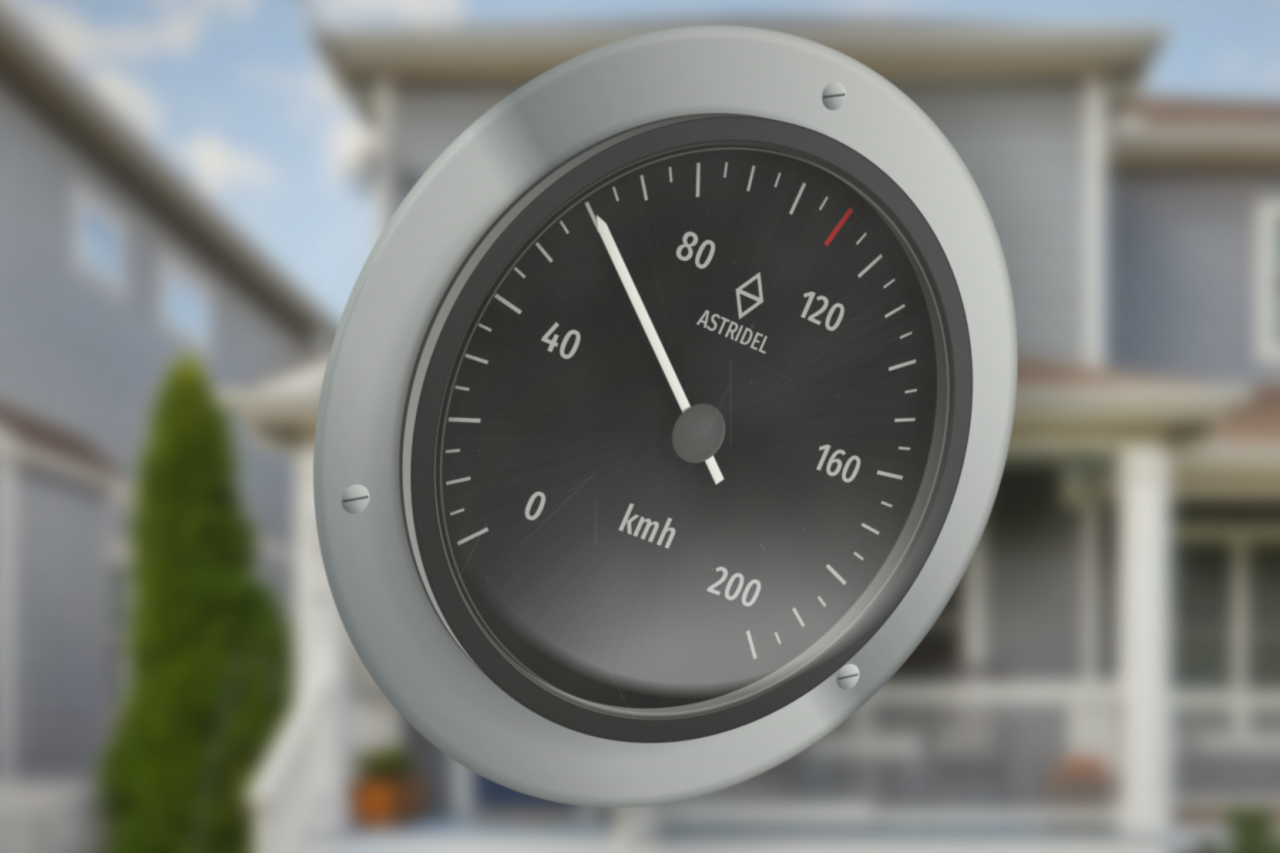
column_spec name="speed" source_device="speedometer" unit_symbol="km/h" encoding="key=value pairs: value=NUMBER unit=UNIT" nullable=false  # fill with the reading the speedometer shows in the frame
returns value=60 unit=km/h
